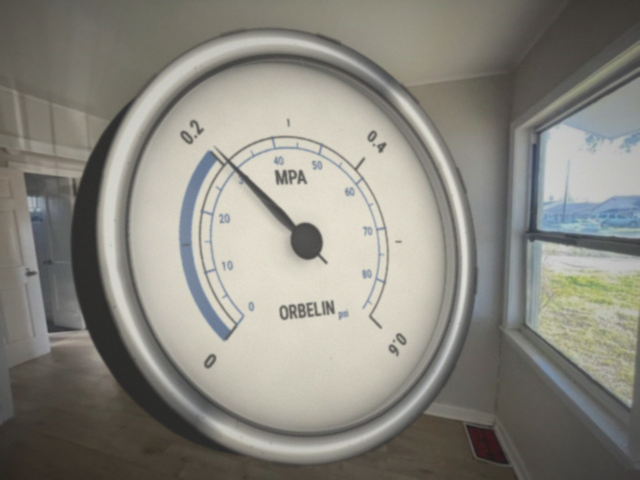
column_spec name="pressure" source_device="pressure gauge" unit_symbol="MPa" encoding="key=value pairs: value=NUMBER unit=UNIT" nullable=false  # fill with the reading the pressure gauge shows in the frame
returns value=0.2 unit=MPa
